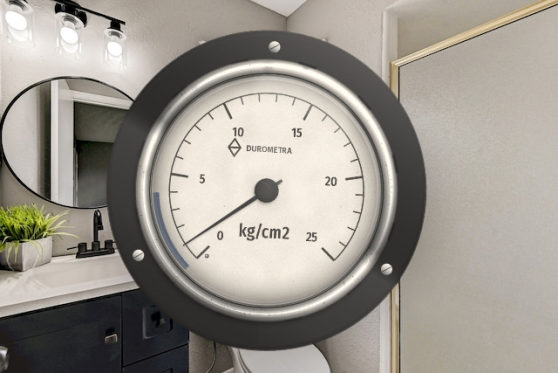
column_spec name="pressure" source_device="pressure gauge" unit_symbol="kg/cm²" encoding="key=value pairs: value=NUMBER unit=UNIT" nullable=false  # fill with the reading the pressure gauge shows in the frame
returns value=1 unit=kg/cm²
